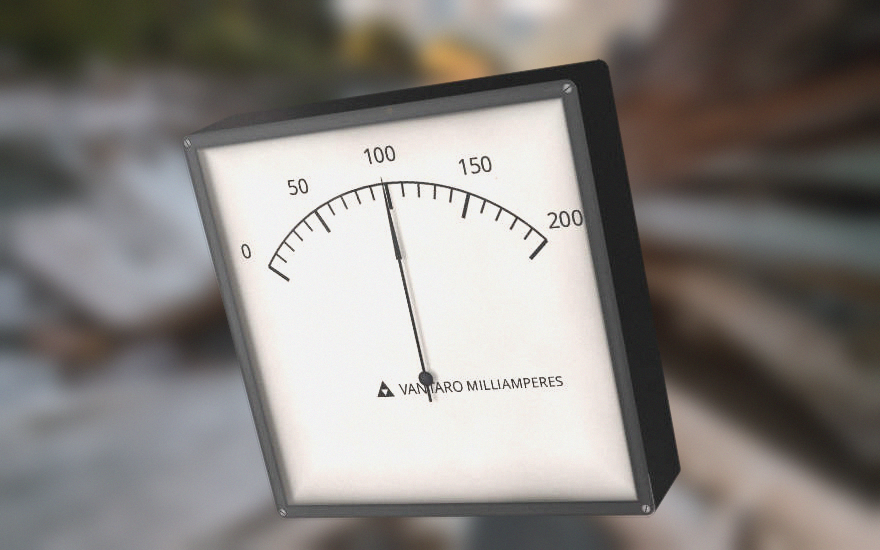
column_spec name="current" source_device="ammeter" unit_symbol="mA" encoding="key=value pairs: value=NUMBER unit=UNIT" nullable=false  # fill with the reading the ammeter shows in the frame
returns value=100 unit=mA
